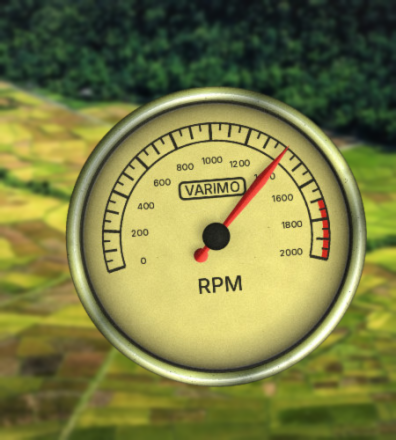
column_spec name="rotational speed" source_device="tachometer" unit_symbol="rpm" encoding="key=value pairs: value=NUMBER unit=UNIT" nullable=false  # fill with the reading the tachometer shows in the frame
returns value=1400 unit=rpm
